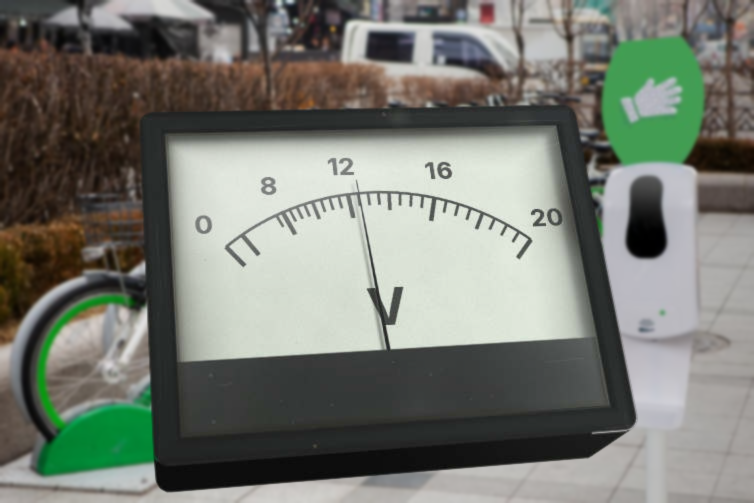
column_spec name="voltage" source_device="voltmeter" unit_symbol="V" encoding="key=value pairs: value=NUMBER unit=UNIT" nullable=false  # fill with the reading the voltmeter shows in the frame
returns value=12.5 unit=V
